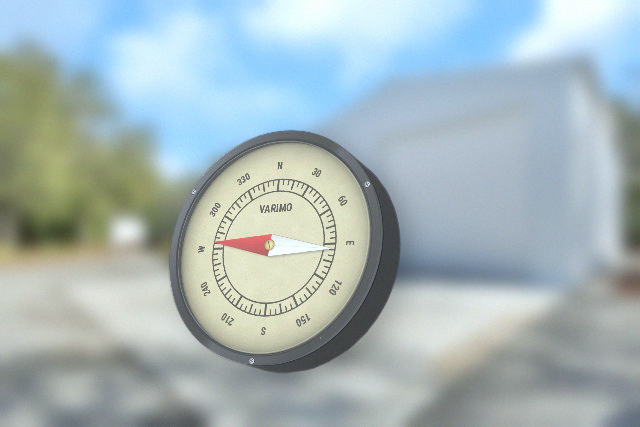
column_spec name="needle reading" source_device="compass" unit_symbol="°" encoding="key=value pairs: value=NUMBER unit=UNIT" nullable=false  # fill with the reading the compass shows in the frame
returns value=275 unit=°
